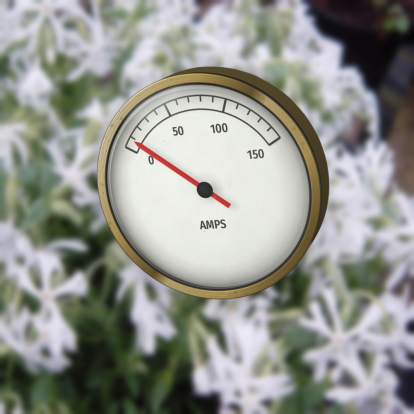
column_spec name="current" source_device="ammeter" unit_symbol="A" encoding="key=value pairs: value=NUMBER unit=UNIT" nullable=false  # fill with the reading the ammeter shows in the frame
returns value=10 unit=A
